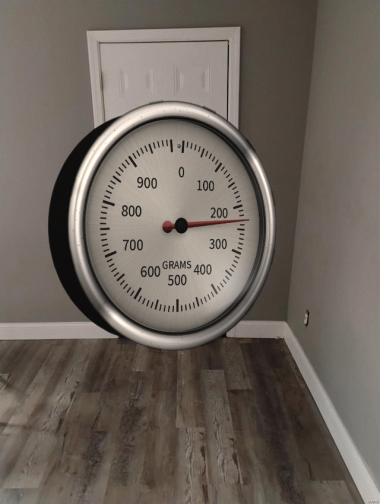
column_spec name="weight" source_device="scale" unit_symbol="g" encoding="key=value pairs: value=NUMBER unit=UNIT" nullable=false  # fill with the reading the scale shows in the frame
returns value=230 unit=g
